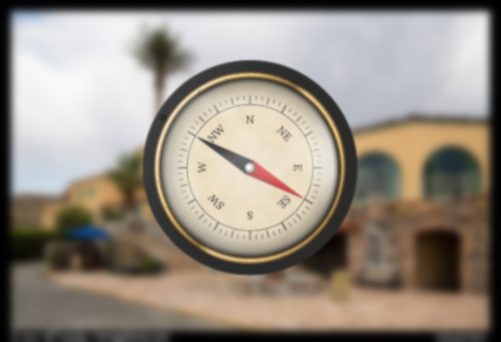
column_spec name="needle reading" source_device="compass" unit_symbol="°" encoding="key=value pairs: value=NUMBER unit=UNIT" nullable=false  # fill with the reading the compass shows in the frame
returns value=120 unit=°
